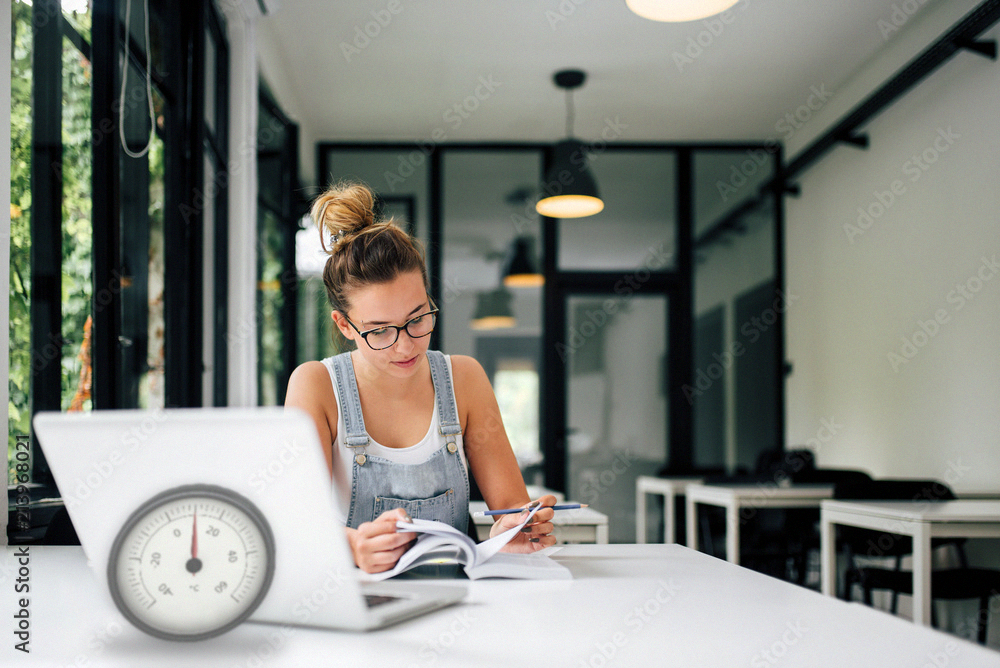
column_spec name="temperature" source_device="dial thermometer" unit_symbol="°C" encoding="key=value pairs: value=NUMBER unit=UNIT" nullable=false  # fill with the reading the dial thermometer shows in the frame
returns value=10 unit=°C
